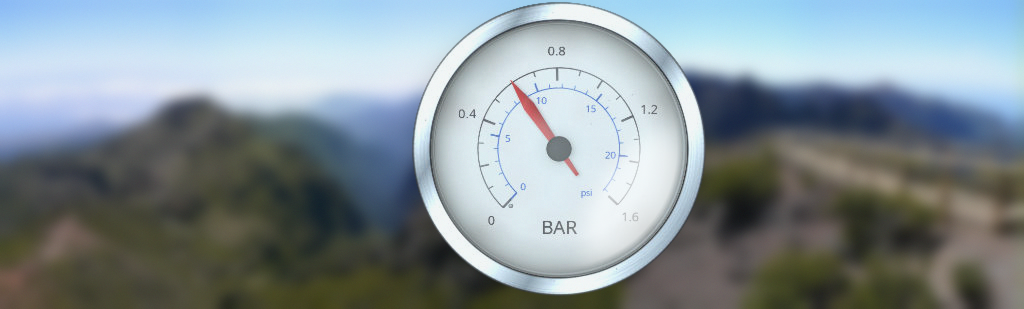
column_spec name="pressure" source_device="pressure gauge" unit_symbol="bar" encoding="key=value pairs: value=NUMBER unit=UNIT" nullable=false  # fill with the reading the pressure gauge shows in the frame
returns value=0.6 unit=bar
